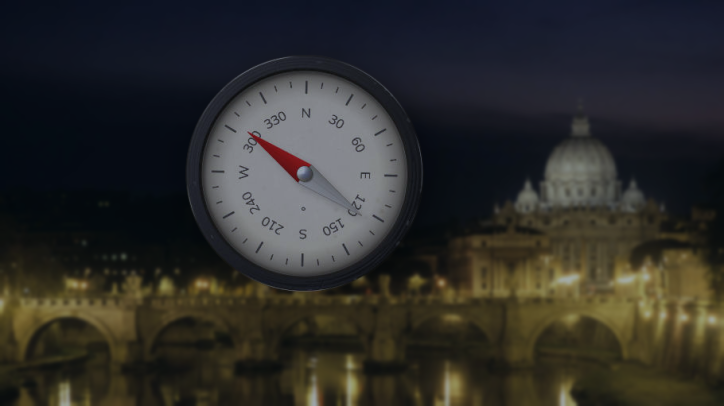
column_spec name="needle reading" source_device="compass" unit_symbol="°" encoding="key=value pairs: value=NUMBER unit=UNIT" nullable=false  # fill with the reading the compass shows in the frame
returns value=305 unit=°
